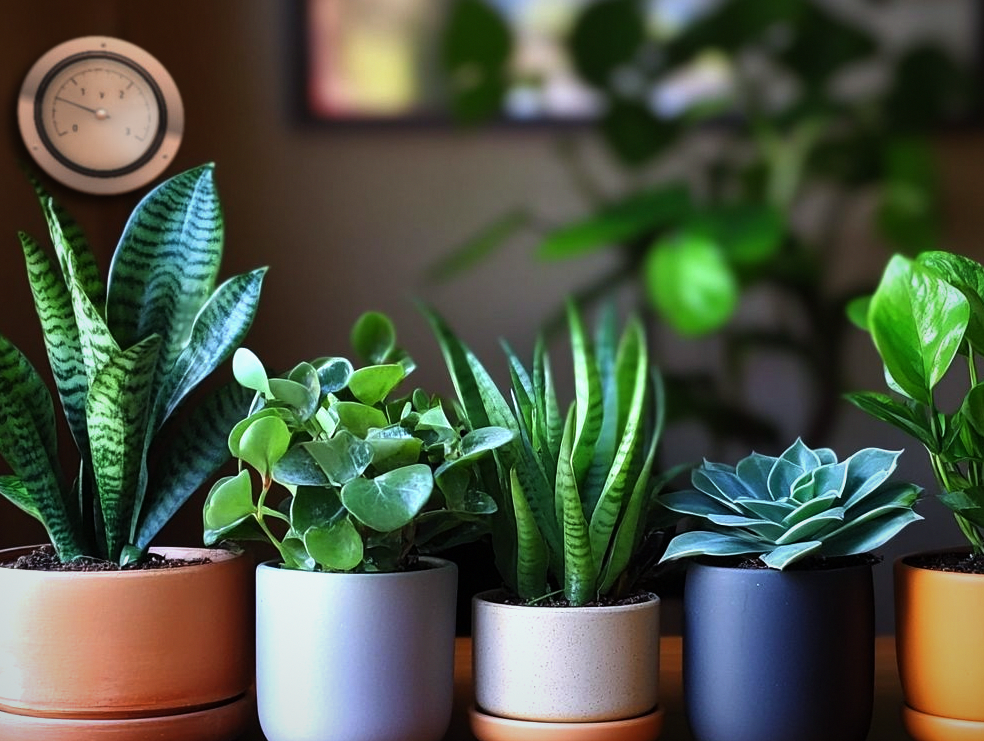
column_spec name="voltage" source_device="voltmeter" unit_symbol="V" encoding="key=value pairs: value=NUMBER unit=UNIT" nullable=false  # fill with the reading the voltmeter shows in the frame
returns value=0.6 unit=V
